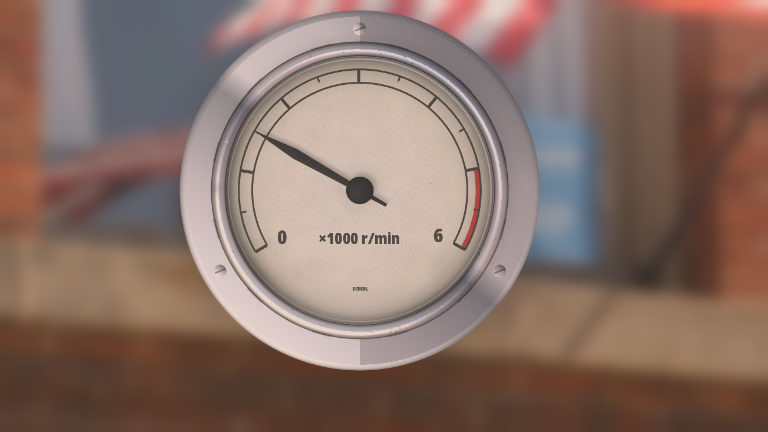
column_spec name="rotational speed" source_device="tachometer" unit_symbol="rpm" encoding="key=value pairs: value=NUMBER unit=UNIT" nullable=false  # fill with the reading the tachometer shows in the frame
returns value=1500 unit=rpm
